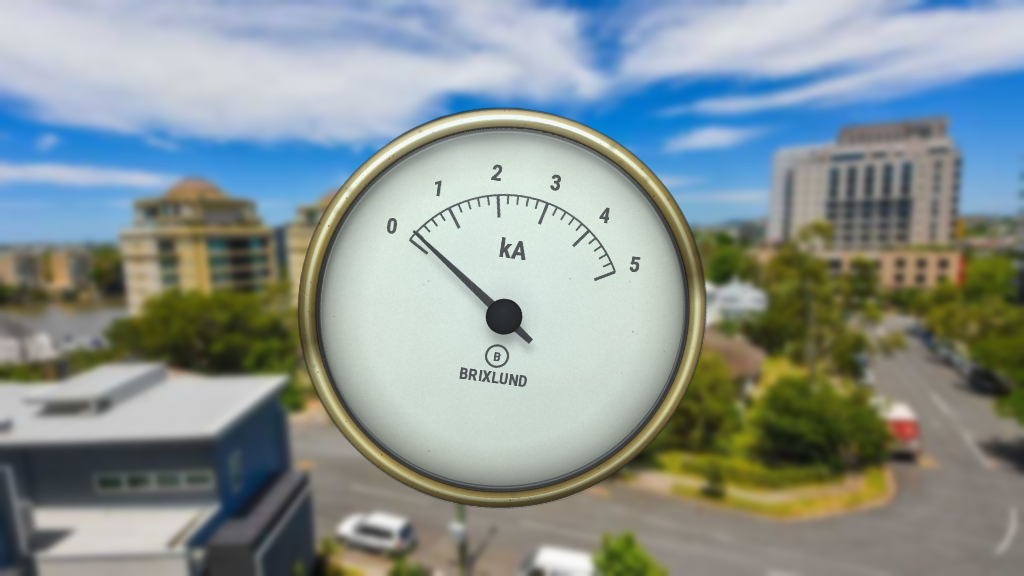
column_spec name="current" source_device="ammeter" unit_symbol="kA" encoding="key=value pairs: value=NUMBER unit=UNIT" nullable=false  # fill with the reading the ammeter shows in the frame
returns value=0.2 unit=kA
